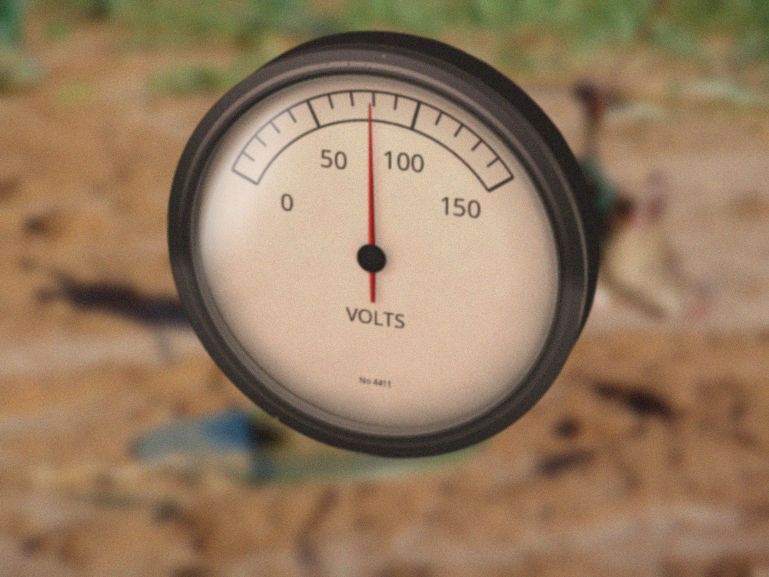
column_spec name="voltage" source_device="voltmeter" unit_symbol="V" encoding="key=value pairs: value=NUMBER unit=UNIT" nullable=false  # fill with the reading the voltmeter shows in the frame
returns value=80 unit=V
